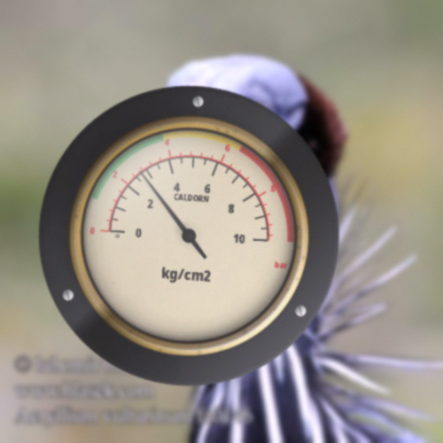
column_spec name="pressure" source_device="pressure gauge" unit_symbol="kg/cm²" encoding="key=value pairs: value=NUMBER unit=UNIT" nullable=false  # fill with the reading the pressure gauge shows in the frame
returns value=2.75 unit=kg/cm²
